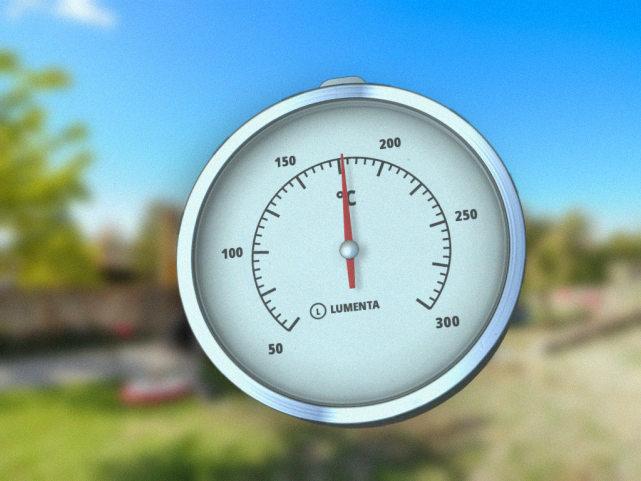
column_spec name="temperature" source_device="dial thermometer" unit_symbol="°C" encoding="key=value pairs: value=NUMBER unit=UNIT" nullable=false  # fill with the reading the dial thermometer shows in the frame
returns value=177.5 unit=°C
